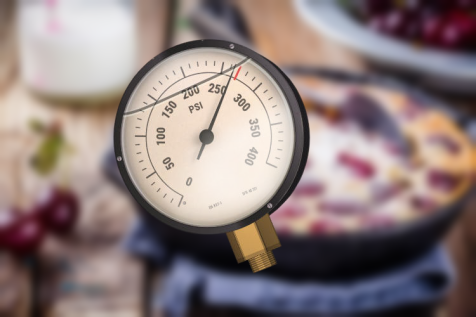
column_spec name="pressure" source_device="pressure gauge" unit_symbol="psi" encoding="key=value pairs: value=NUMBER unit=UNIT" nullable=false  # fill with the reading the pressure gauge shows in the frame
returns value=265 unit=psi
